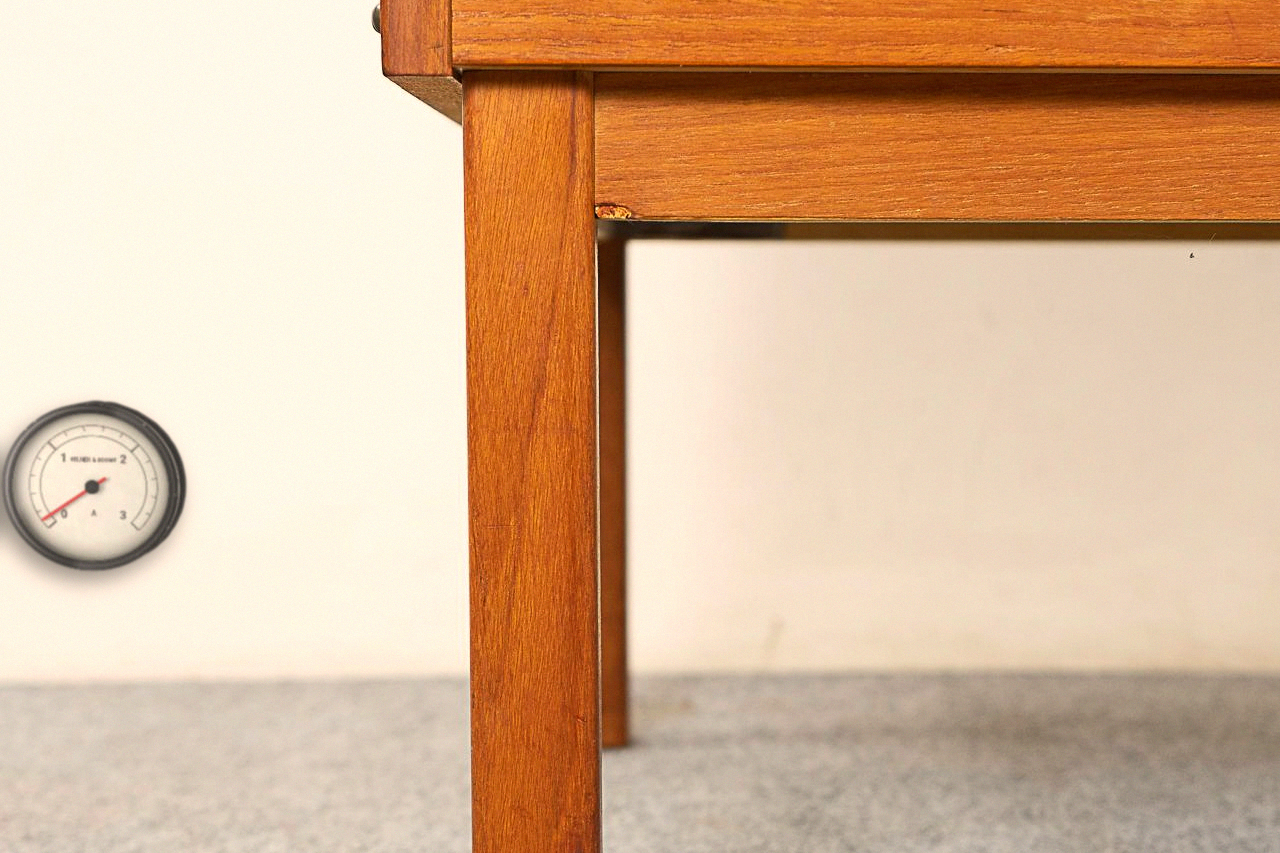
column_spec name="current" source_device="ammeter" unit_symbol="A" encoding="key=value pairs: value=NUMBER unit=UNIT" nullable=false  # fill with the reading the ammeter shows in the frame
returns value=0.1 unit=A
